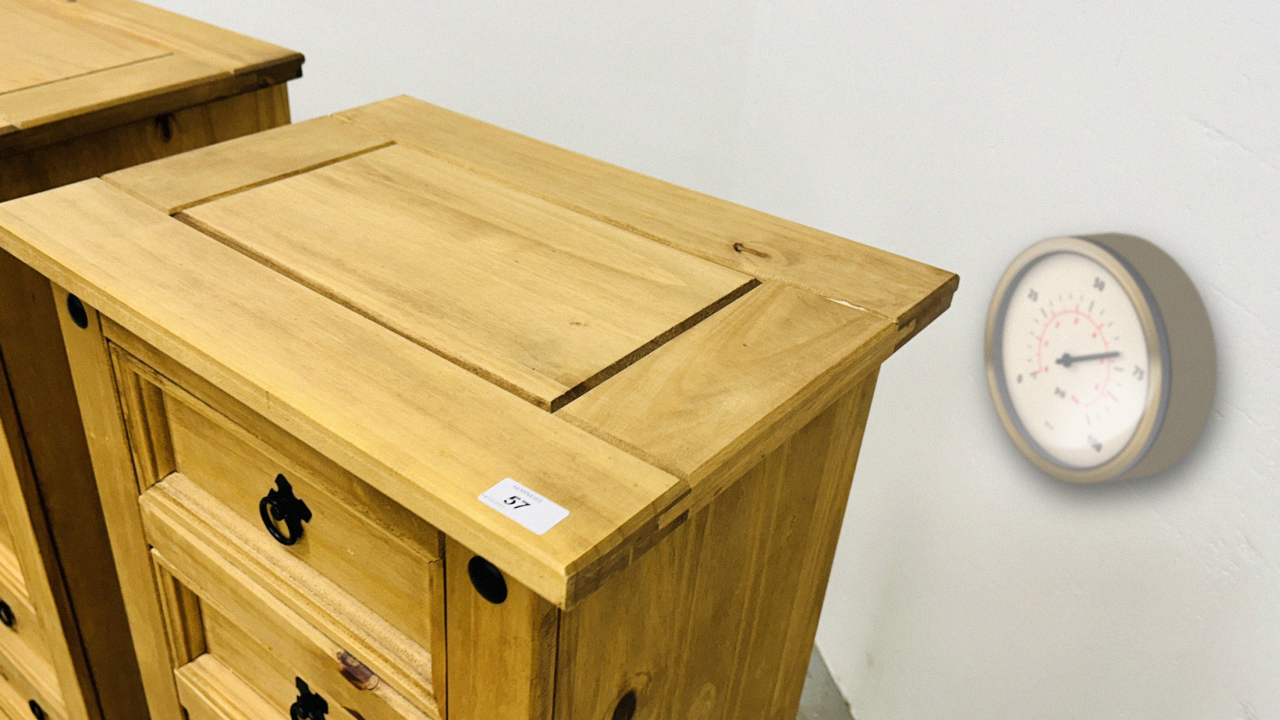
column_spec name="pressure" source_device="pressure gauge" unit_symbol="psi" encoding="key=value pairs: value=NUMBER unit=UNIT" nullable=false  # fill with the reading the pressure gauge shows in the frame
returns value=70 unit=psi
